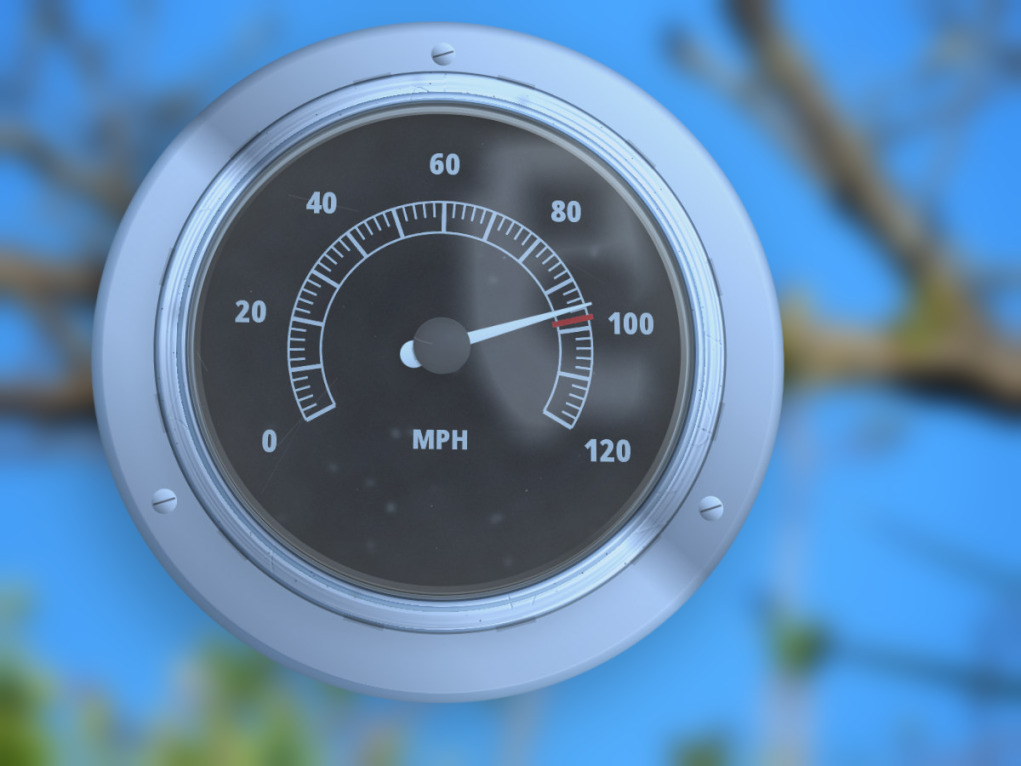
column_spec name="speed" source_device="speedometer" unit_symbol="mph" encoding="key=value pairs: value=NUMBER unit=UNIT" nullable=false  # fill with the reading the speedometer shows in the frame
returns value=96 unit=mph
